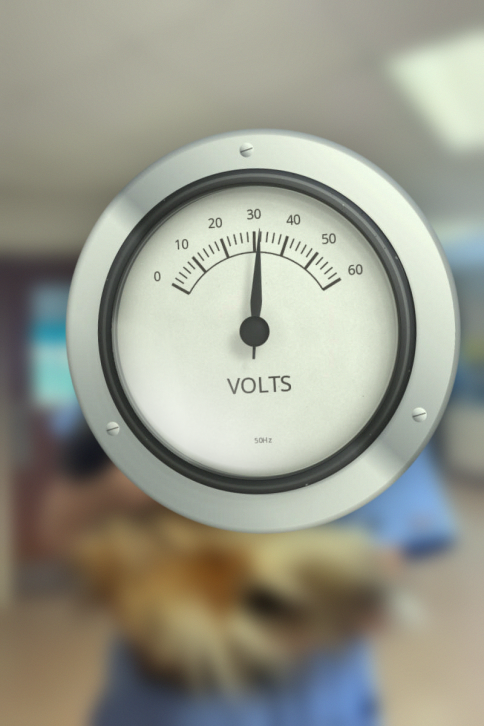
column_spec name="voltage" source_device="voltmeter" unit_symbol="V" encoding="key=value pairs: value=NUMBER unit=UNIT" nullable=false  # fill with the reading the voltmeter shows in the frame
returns value=32 unit=V
